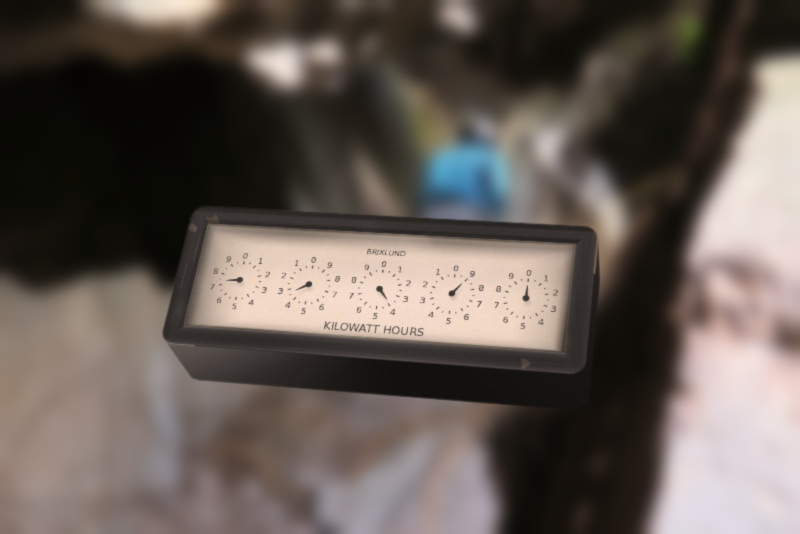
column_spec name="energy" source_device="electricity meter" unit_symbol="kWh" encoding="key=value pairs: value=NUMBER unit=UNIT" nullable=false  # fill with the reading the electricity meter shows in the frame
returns value=73390 unit=kWh
